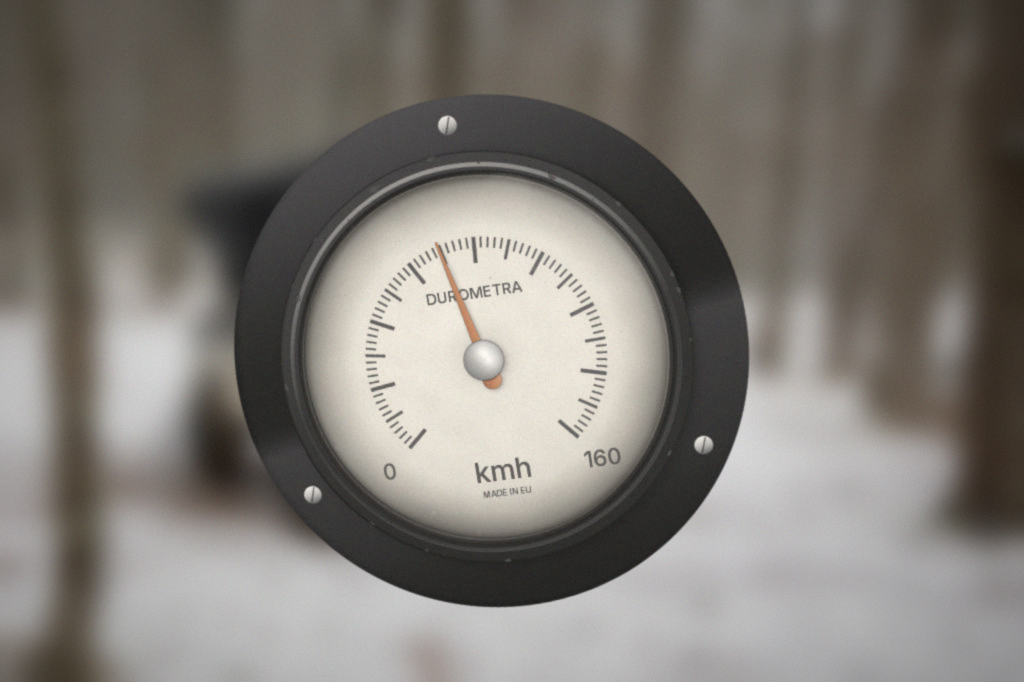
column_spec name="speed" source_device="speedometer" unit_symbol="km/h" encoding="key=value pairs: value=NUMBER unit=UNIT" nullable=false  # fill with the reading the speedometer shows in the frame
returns value=70 unit=km/h
